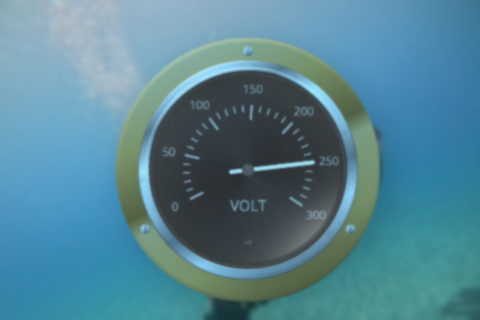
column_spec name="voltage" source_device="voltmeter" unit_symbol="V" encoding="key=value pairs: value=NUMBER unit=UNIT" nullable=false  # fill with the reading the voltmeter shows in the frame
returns value=250 unit=V
